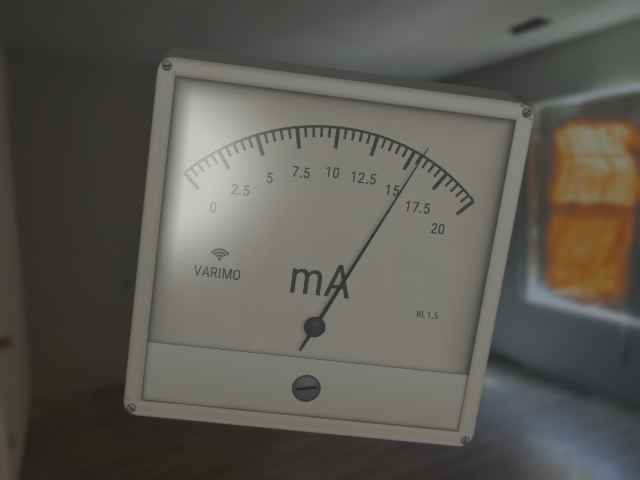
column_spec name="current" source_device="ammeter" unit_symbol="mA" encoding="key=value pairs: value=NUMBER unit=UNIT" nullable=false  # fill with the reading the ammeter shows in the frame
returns value=15.5 unit=mA
